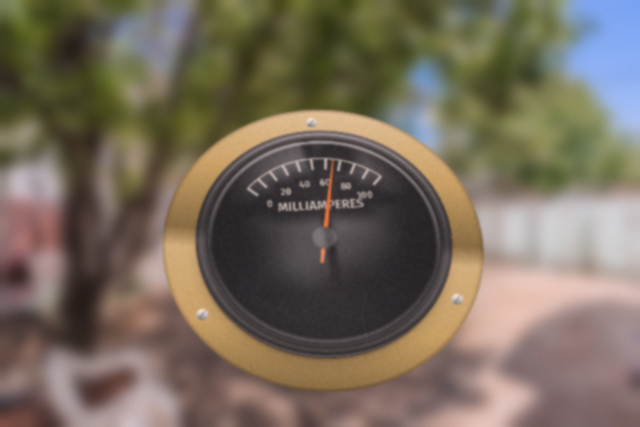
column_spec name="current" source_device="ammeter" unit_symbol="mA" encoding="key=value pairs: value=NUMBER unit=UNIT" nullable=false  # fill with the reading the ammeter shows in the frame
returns value=65 unit=mA
